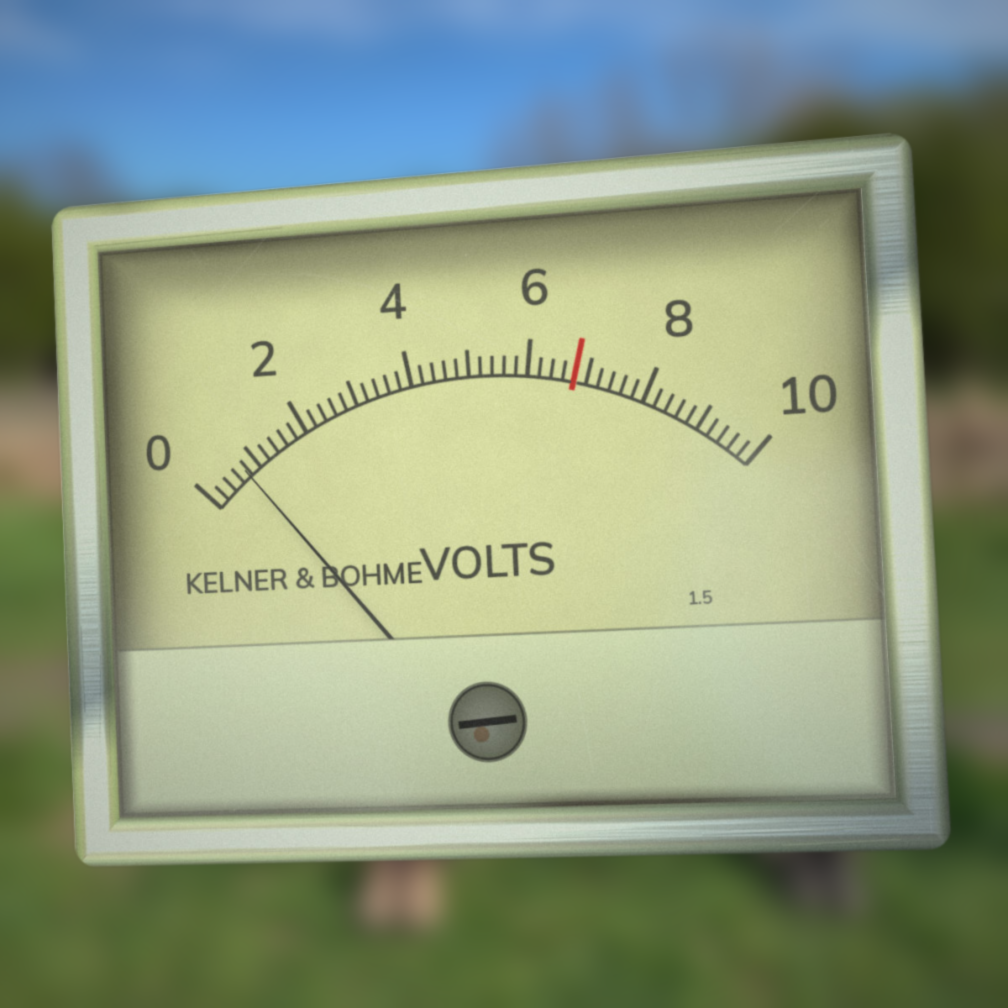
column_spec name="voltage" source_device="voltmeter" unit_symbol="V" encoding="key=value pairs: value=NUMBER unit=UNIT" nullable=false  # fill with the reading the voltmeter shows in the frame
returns value=0.8 unit=V
